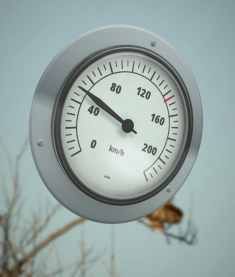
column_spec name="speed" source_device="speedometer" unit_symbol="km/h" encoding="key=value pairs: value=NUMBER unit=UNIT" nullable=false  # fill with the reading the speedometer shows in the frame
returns value=50 unit=km/h
